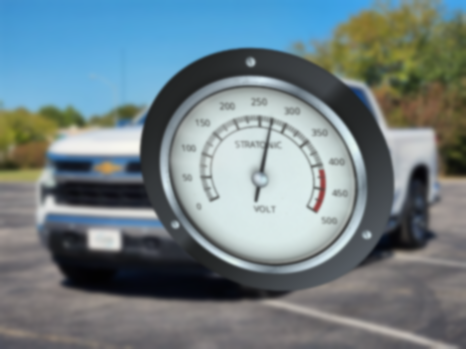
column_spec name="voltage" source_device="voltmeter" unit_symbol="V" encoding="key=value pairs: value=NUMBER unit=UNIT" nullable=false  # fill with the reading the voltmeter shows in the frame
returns value=275 unit=V
